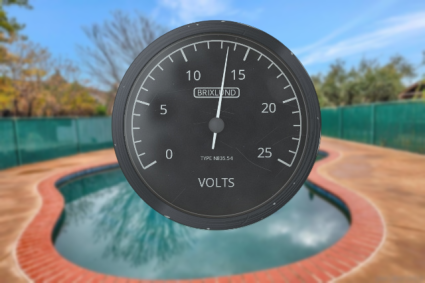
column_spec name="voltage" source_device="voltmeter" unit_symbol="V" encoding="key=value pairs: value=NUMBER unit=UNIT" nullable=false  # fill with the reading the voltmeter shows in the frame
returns value=13.5 unit=V
